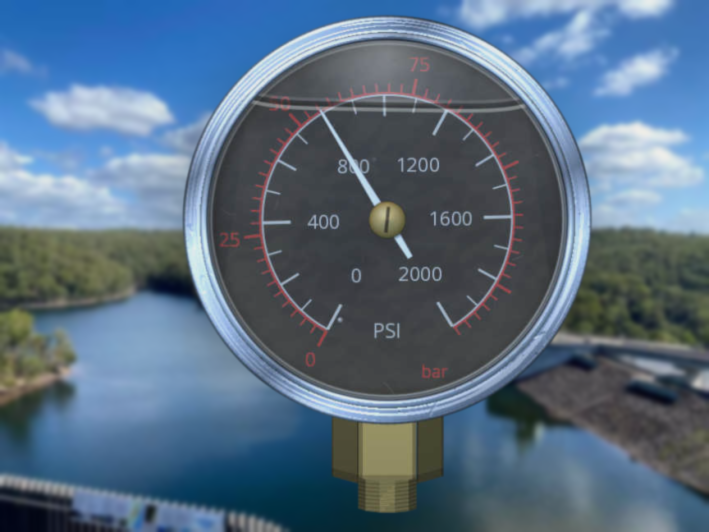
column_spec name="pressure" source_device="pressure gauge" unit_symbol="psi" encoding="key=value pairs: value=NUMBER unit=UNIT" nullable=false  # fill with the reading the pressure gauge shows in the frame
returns value=800 unit=psi
